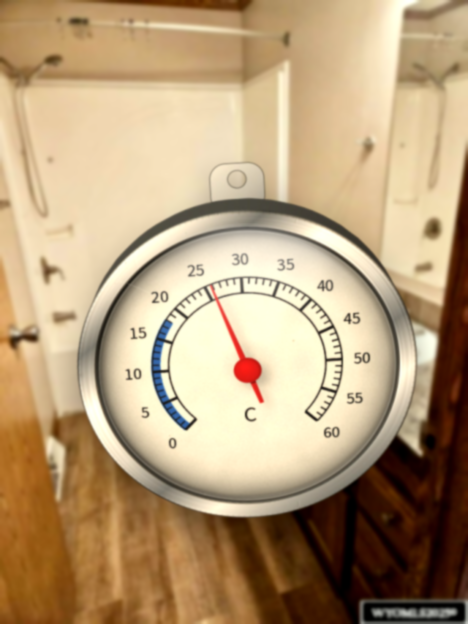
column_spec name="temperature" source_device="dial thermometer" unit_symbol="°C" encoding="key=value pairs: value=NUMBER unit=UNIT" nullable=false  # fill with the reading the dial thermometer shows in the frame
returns value=26 unit=°C
